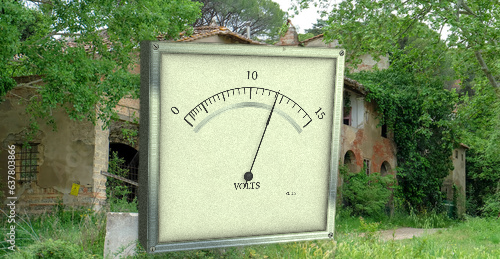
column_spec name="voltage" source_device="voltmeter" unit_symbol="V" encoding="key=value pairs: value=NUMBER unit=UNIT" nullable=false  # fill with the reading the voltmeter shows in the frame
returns value=12 unit=V
